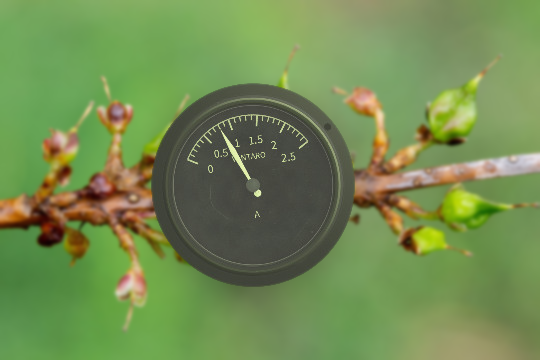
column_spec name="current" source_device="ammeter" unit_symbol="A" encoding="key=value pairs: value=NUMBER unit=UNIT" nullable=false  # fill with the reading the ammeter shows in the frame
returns value=0.8 unit=A
